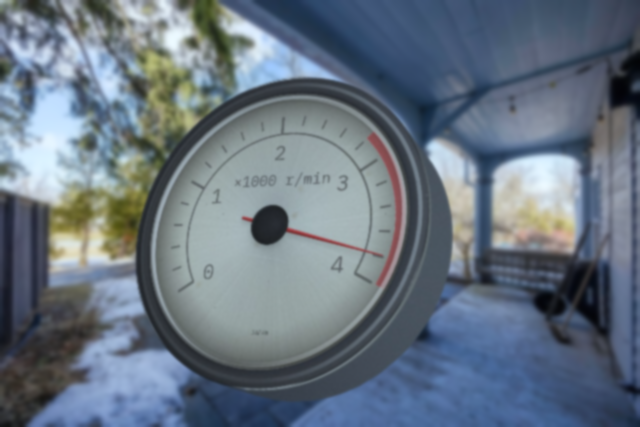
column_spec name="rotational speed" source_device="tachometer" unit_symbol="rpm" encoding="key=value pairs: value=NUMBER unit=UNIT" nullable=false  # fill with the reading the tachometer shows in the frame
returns value=3800 unit=rpm
